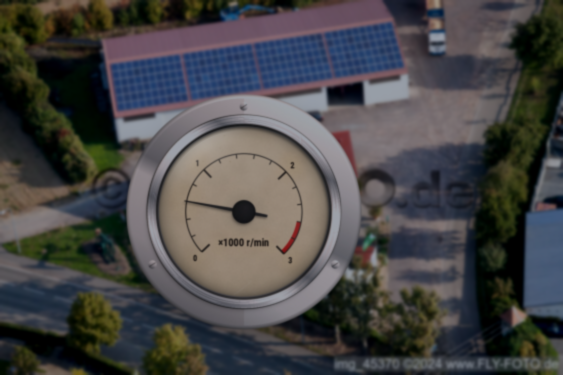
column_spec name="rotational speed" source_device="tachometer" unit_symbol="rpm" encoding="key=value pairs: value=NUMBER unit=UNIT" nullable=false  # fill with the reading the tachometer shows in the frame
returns value=600 unit=rpm
